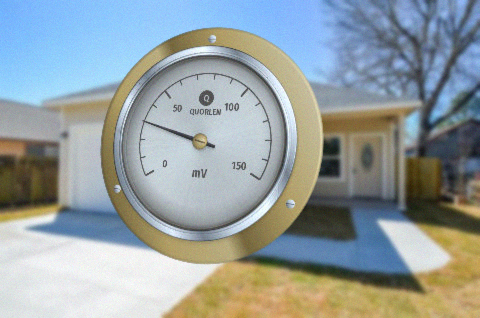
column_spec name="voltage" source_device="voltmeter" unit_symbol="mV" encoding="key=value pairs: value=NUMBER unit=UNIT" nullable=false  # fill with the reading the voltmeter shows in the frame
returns value=30 unit=mV
